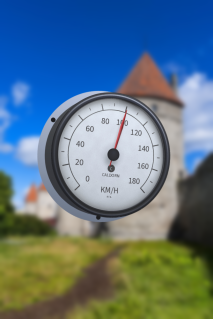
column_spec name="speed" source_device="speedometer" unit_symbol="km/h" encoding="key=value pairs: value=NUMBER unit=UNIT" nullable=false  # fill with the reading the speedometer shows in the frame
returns value=100 unit=km/h
